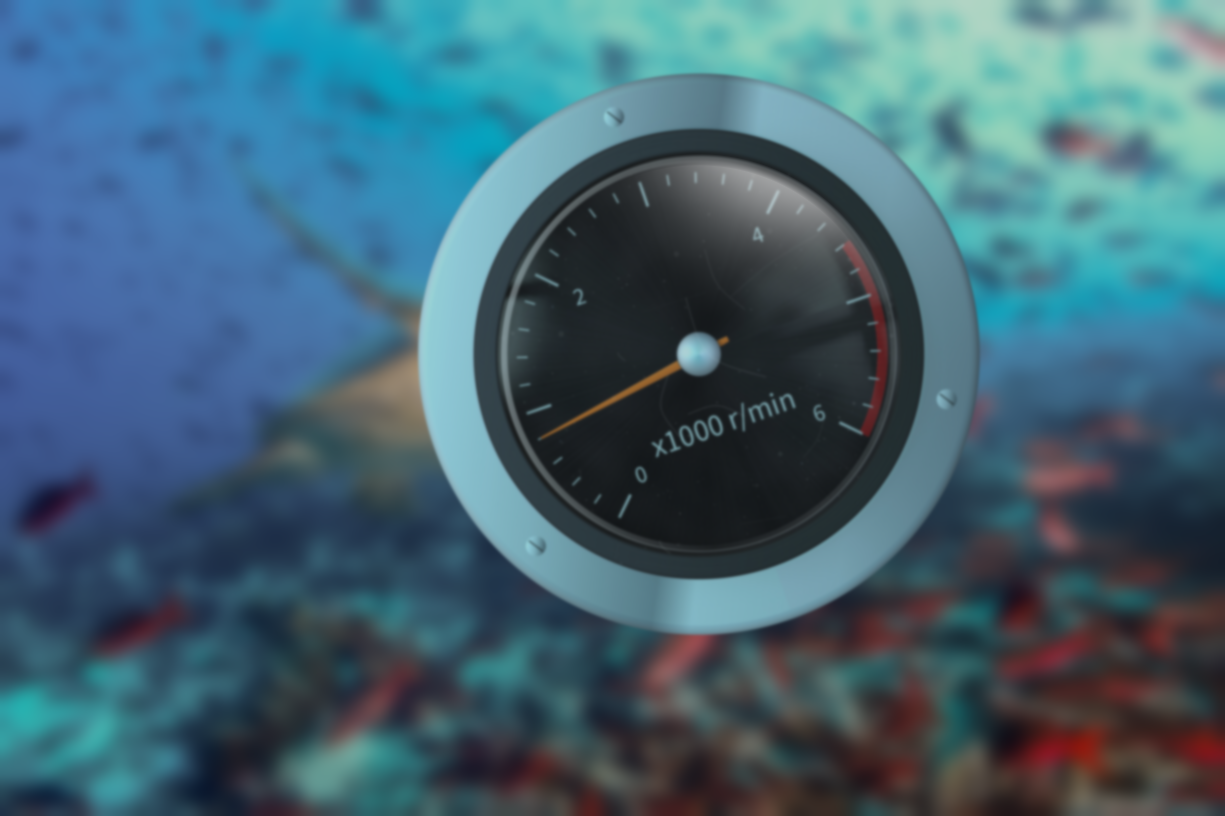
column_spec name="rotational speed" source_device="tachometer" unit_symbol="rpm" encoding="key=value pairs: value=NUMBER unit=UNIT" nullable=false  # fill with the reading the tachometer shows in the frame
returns value=800 unit=rpm
